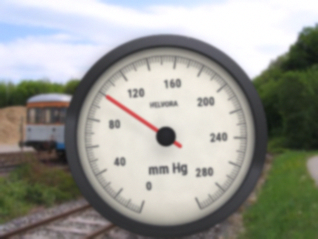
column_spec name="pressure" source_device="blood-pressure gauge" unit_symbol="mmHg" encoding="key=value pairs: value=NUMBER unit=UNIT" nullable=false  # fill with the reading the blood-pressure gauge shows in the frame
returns value=100 unit=mmHg
